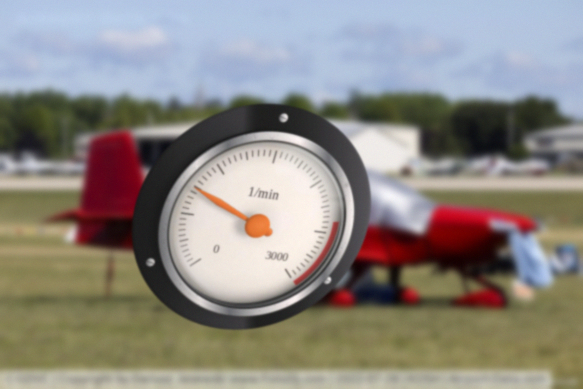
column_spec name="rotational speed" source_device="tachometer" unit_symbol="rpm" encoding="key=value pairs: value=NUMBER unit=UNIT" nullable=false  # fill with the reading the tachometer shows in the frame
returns value=750 unit=rpm
